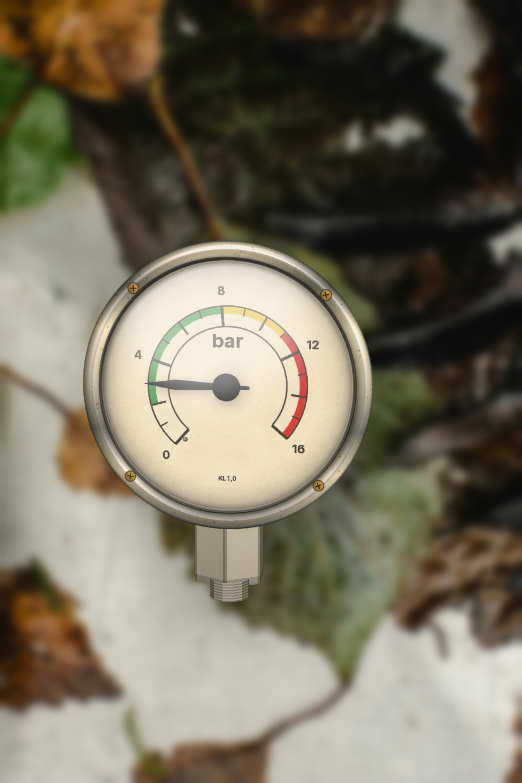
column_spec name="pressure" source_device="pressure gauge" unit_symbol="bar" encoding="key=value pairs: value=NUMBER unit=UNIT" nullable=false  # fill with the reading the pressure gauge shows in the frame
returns value=3 unit=bar
